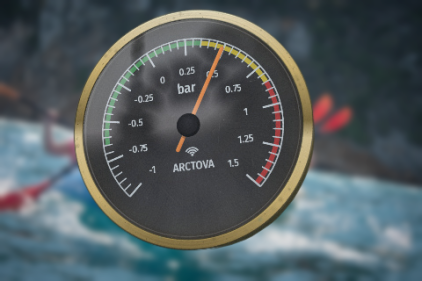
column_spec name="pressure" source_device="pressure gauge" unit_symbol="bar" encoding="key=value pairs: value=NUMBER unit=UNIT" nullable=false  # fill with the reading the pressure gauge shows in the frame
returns value=0.5 unit=bar
